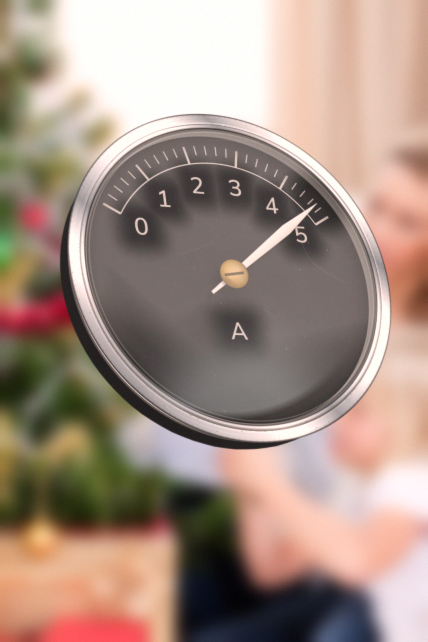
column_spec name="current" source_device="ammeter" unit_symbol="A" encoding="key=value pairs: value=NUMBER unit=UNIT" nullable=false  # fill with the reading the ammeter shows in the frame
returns value=4.7 unit=A
